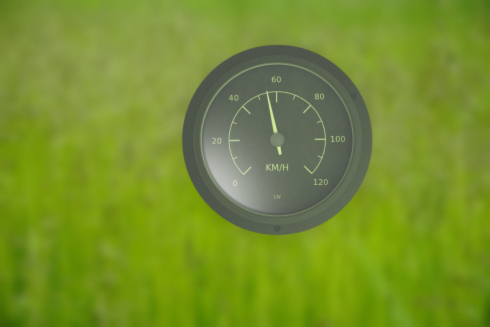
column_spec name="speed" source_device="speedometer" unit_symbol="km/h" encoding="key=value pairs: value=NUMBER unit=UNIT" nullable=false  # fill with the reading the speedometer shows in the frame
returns value=55 unit=km/h
